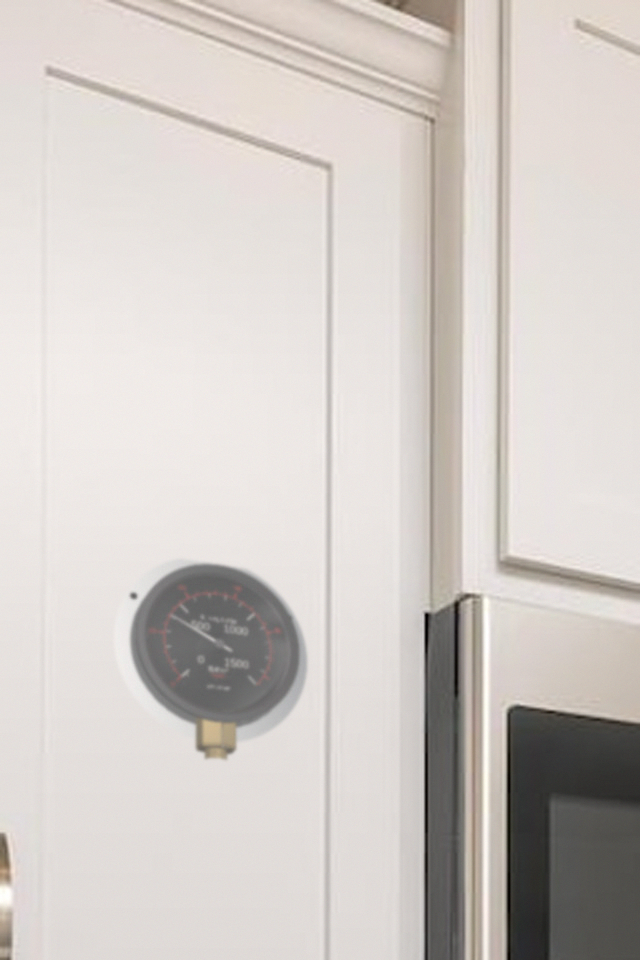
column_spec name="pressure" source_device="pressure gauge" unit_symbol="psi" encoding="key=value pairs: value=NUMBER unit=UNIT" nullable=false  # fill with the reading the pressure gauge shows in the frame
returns value=400 unit=psi
